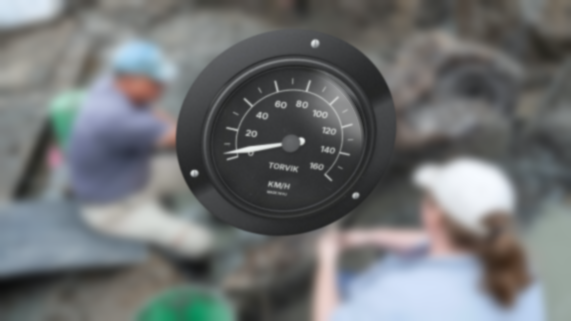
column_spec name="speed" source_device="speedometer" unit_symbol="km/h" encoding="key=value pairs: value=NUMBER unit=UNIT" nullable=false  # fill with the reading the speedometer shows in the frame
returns value=5 unit=km/h
